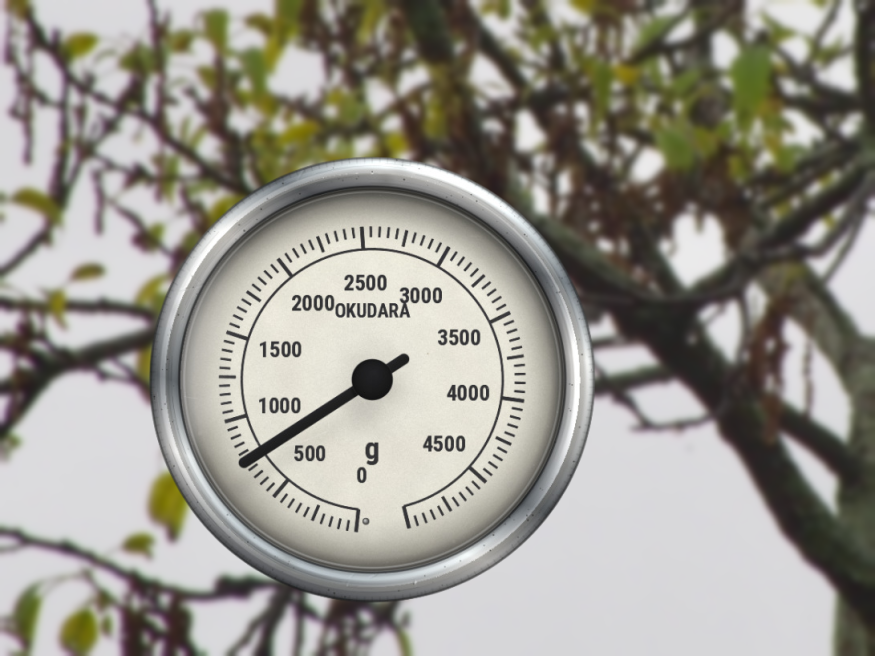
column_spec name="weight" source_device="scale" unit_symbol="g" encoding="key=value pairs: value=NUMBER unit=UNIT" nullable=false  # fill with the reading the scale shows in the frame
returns value=750 unit=g
